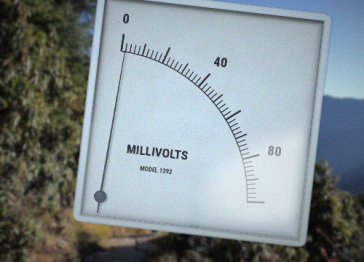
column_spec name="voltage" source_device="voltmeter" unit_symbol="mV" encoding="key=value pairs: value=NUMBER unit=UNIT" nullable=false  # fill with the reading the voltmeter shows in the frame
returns value=2 unit=mV
